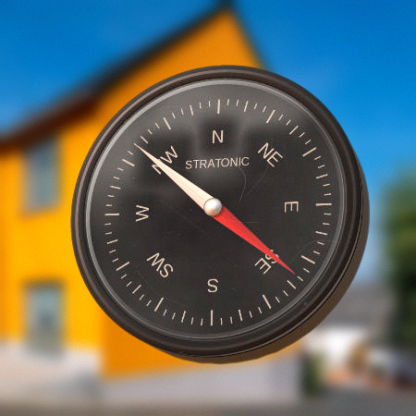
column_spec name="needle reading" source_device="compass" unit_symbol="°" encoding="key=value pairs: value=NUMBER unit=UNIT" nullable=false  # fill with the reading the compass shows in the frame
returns value=130 unit=°
